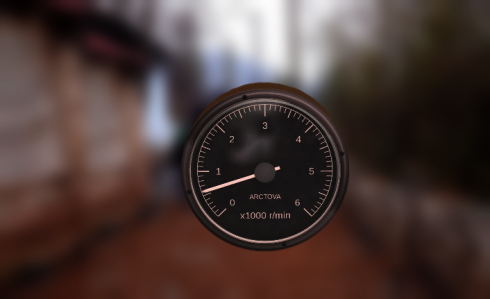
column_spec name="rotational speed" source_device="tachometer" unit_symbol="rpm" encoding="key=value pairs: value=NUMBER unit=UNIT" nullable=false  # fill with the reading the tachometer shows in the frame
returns value=600 unit=rpm
